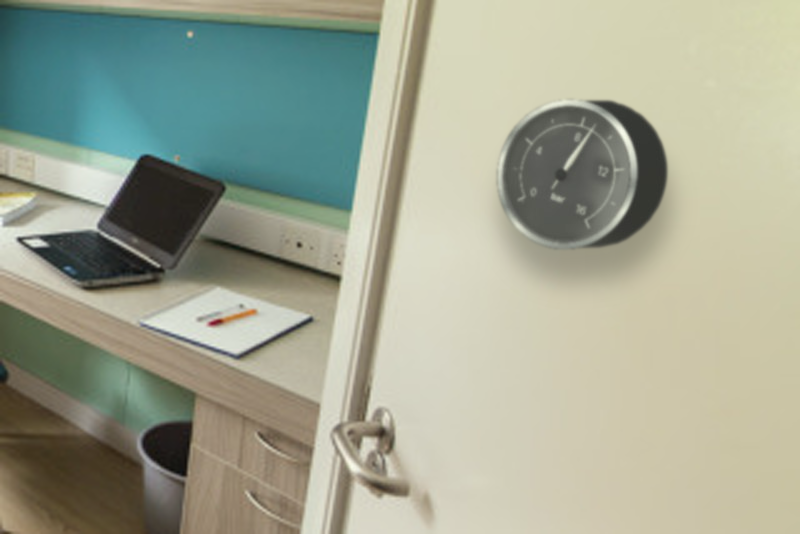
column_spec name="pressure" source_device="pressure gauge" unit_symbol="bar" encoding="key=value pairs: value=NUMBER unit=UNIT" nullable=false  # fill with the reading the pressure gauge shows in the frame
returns value=9 unit=bar
